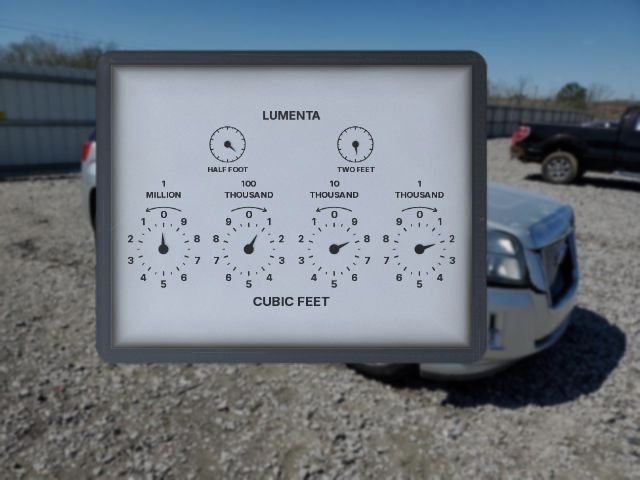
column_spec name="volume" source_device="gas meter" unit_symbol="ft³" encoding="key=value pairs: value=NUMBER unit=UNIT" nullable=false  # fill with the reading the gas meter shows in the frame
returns value=8200 unit=ft³
